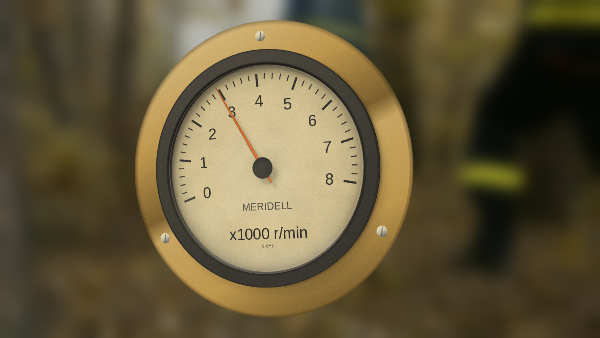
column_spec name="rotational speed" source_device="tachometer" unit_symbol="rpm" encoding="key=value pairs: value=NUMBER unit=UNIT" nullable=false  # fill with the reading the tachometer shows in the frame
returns value=3000 unit=rpm
